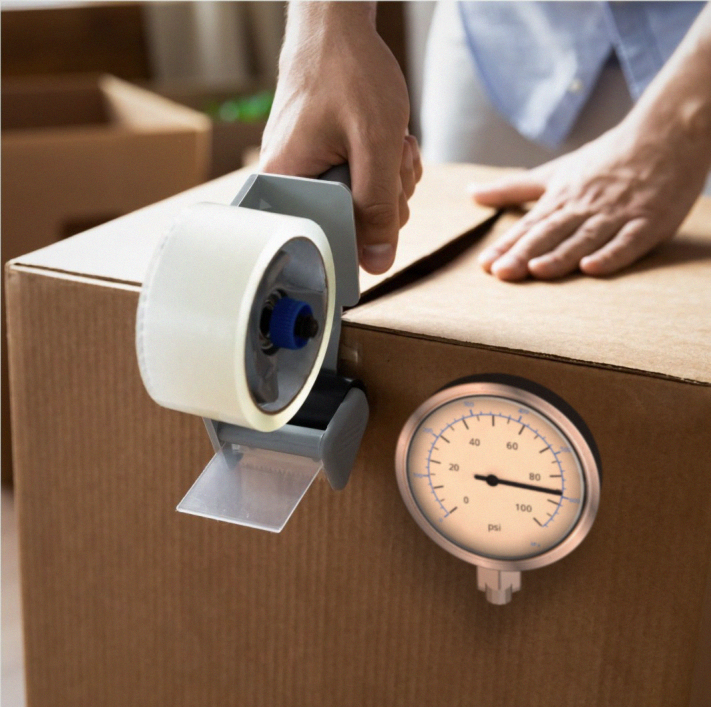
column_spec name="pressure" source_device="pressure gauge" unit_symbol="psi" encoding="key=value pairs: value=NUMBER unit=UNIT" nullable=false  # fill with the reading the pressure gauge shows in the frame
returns value=85 unit=psi
